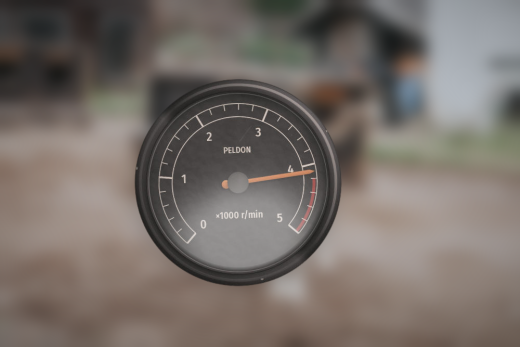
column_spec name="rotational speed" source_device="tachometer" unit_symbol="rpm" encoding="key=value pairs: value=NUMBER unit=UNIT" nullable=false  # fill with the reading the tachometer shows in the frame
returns value=4100 unit=rpm
